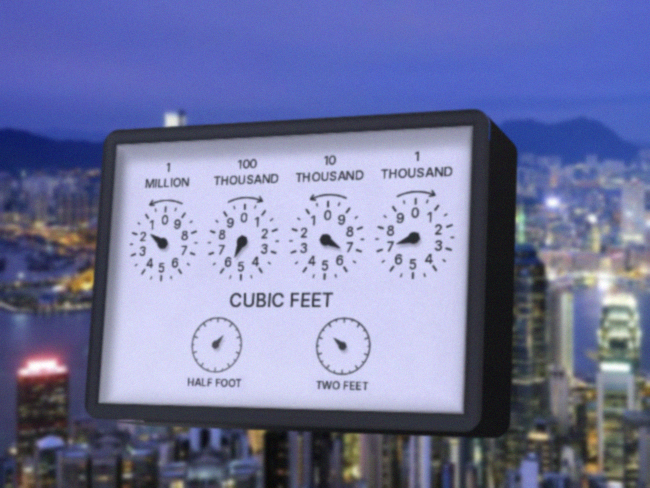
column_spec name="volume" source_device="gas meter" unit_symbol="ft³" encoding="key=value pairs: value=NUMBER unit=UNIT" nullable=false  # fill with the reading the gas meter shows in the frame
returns value=156700 unit=ft³
